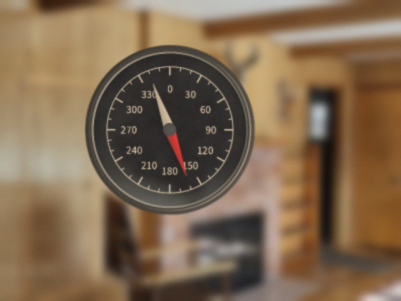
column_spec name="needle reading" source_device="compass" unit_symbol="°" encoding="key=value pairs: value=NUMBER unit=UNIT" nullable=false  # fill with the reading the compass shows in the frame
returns value=160 unit=°
